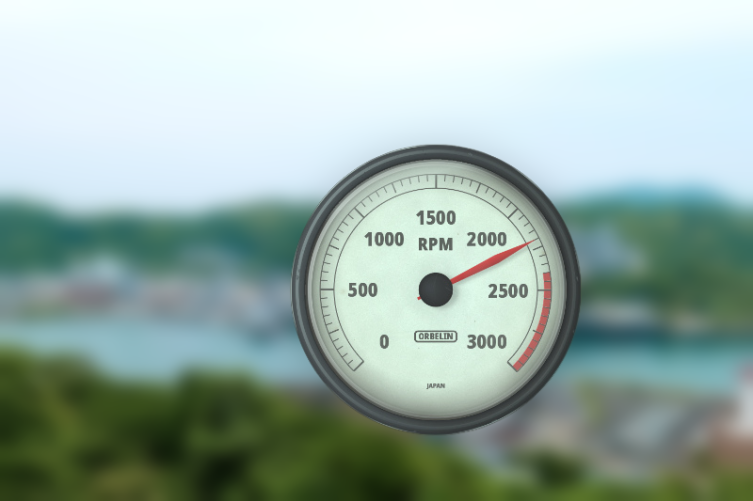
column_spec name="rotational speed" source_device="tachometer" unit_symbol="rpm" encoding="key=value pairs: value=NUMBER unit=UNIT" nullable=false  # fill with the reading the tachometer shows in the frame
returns value=2200 unit=rpm
